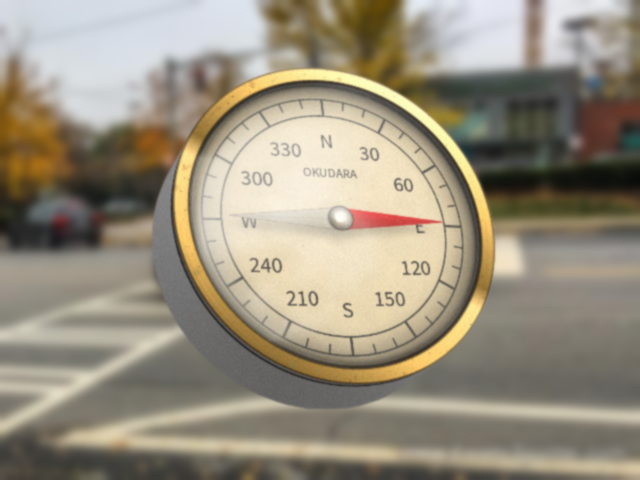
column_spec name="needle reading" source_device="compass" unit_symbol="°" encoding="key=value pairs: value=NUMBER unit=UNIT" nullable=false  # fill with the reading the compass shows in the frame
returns value=90 unit=°
